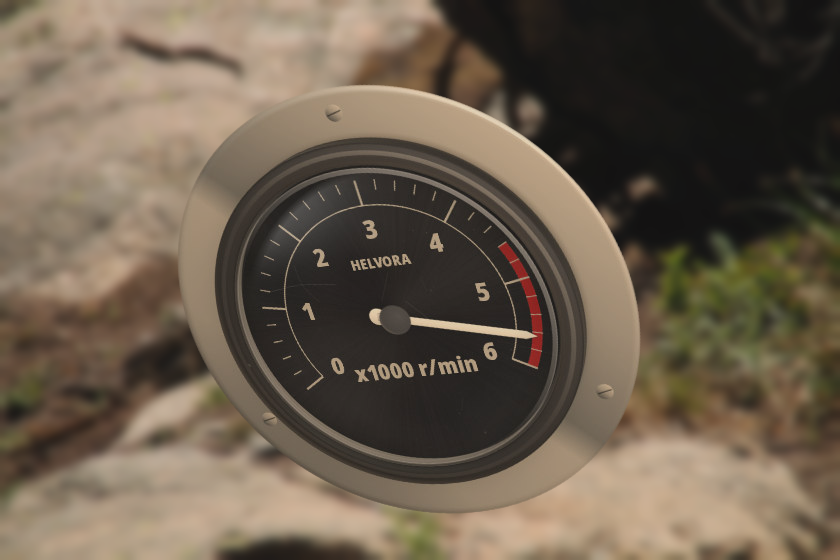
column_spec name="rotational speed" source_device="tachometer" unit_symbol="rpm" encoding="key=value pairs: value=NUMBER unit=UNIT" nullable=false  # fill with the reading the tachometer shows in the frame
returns value=5600 unit=rpm
